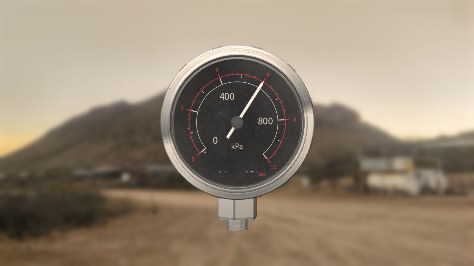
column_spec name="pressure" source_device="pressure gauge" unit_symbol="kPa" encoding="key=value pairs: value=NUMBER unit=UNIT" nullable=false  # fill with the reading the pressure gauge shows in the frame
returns value=600 unit=kPa
